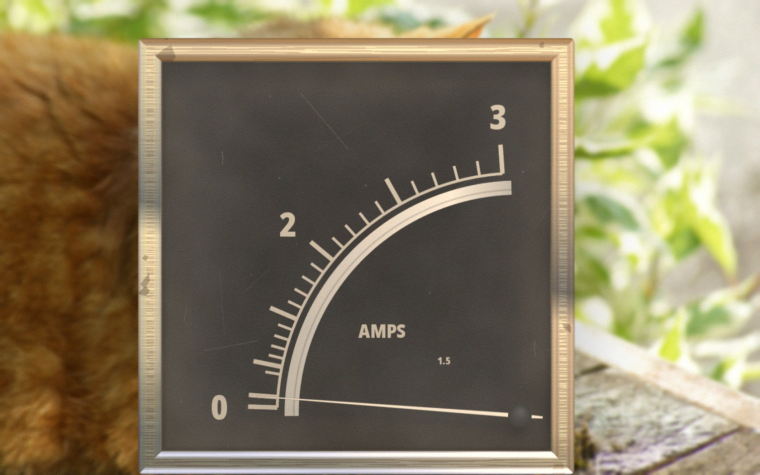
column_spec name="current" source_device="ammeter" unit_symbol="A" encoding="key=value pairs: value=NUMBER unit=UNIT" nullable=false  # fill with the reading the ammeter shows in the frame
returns value=0.5 unit=A
